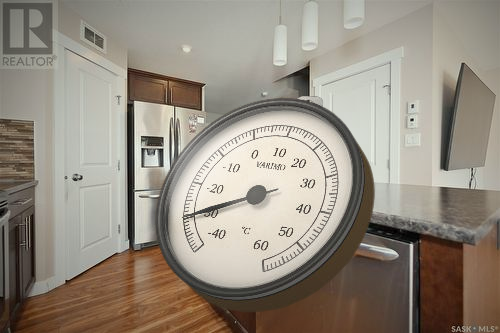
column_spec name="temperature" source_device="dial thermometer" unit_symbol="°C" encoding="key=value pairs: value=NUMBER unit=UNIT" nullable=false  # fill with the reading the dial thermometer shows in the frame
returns value=-30 unit=°C
